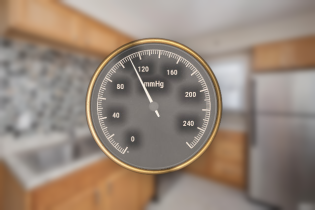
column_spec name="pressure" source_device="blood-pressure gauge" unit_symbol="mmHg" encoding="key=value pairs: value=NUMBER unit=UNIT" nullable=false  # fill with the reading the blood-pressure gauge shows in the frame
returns value=110 unit=mmHg
